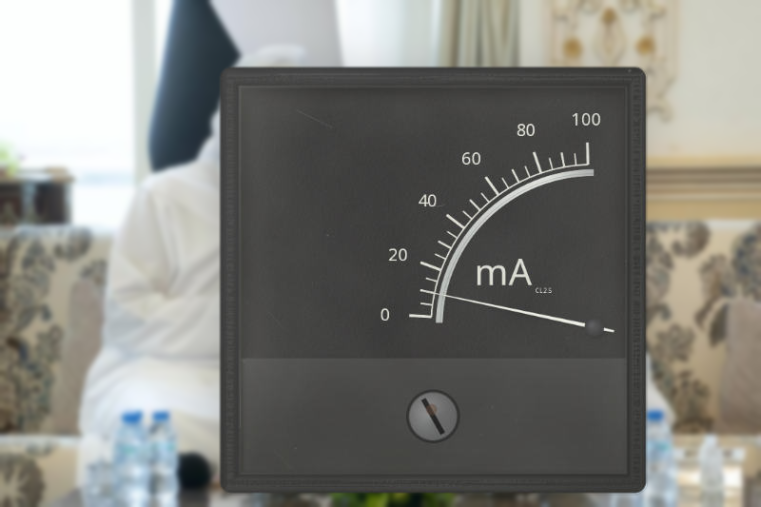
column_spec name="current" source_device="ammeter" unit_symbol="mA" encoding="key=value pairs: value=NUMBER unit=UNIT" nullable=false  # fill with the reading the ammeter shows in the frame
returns value=10 unit=mA
